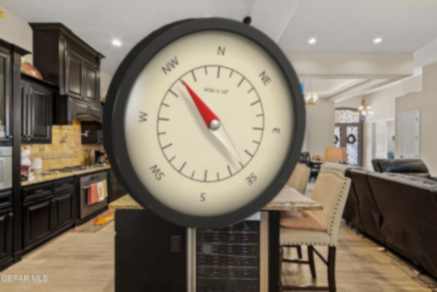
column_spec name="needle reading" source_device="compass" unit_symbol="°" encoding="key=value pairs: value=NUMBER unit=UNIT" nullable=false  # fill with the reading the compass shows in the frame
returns value=315 unit=°
